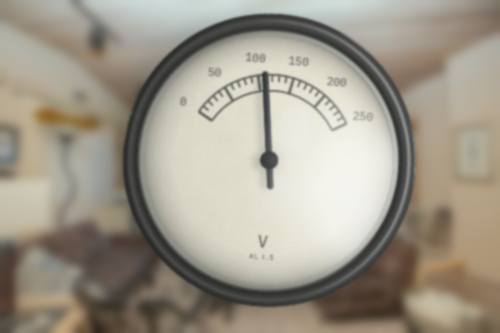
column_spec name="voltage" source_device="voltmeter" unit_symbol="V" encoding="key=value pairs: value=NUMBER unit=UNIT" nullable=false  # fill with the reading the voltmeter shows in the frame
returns value=110 unit=V
